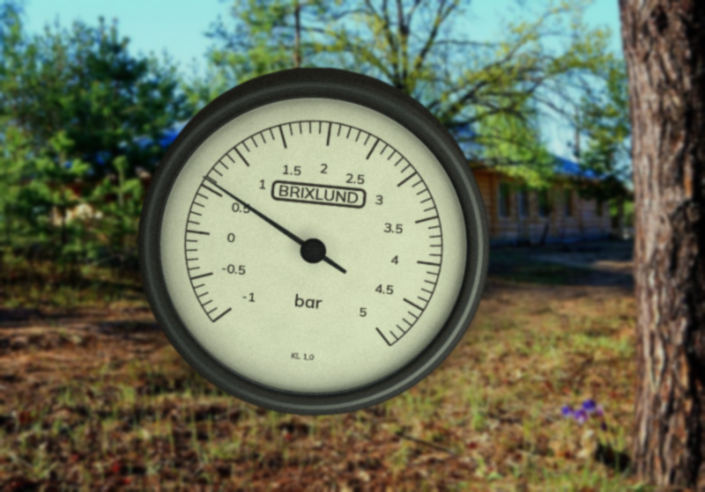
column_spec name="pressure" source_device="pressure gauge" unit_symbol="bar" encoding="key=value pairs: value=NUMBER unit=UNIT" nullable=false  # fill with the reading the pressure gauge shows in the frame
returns value=0.6 unit=bar
